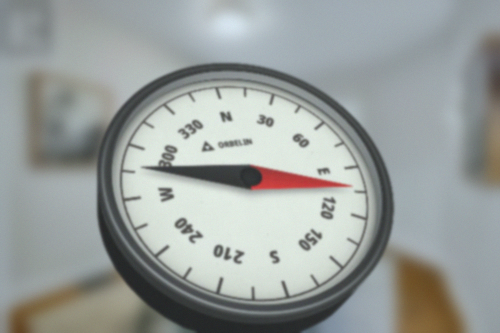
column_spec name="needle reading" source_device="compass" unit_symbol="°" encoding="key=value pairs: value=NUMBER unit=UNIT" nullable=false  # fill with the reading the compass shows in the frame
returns value=105 unit=°
